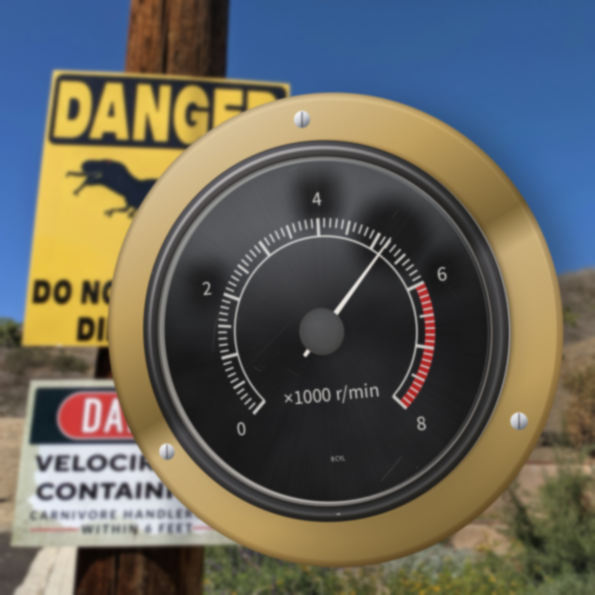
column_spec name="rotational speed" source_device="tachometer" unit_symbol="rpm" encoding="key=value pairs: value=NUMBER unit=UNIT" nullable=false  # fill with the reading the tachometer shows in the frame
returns value=5200 unit=rpm
